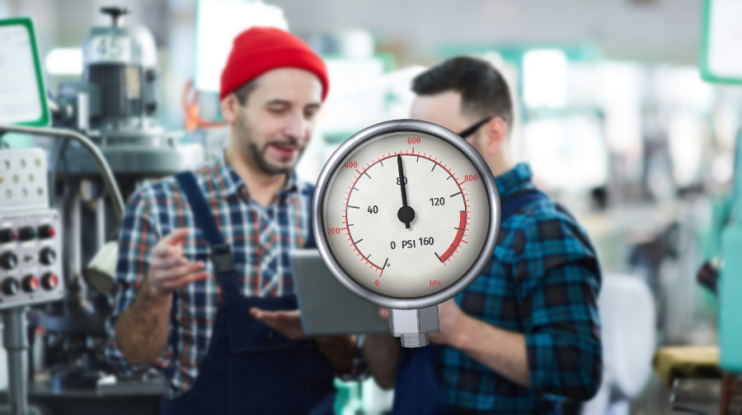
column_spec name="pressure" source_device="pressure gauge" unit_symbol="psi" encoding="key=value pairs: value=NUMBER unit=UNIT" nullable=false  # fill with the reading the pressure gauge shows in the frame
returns value=80 unit=psi
